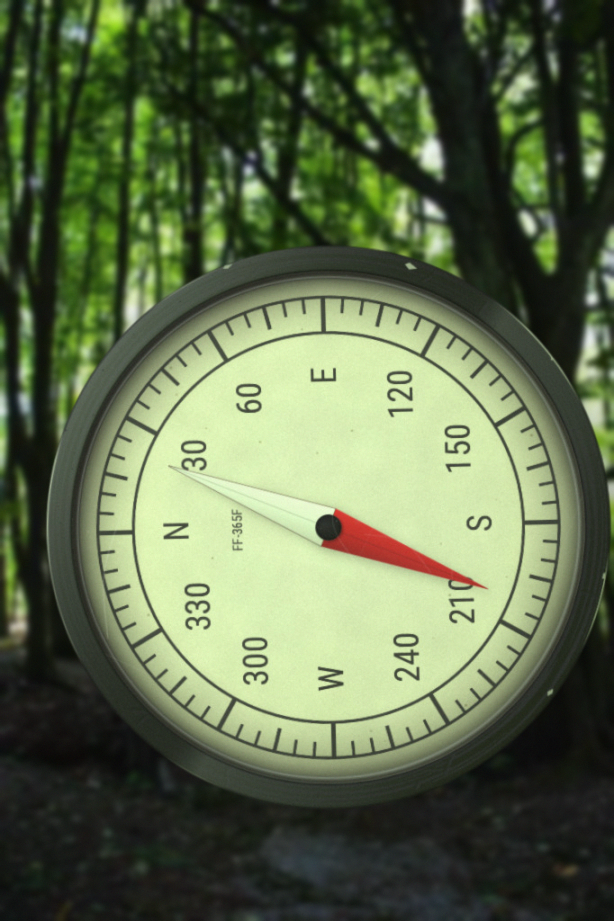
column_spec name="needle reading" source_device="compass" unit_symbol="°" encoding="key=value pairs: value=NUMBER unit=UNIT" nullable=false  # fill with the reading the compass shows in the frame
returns value=202.5 unit=°
